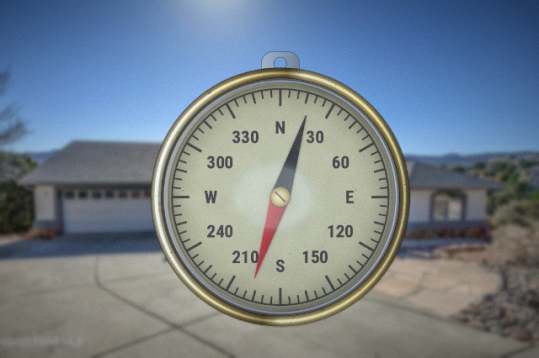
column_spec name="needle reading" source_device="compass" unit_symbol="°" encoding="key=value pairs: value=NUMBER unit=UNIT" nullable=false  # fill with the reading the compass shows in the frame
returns value=197.5 unit=°
